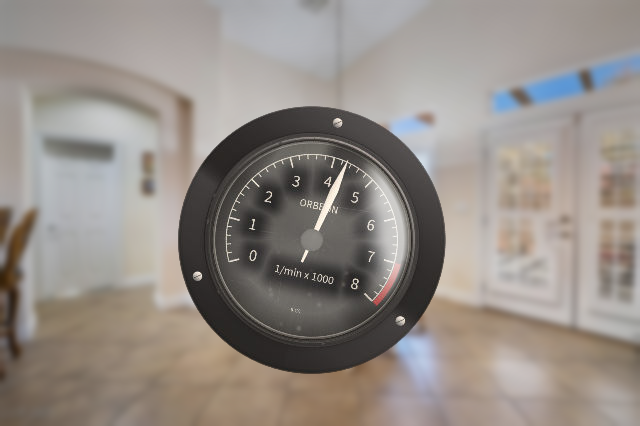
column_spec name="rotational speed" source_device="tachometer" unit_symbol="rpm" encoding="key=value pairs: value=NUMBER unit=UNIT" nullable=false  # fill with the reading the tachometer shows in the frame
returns value=4300 unit=rpm
